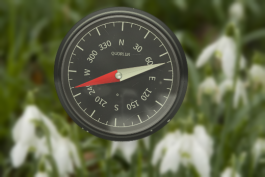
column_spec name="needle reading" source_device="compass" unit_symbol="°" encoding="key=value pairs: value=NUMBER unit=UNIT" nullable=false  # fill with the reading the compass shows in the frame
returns value=250 unit=°
